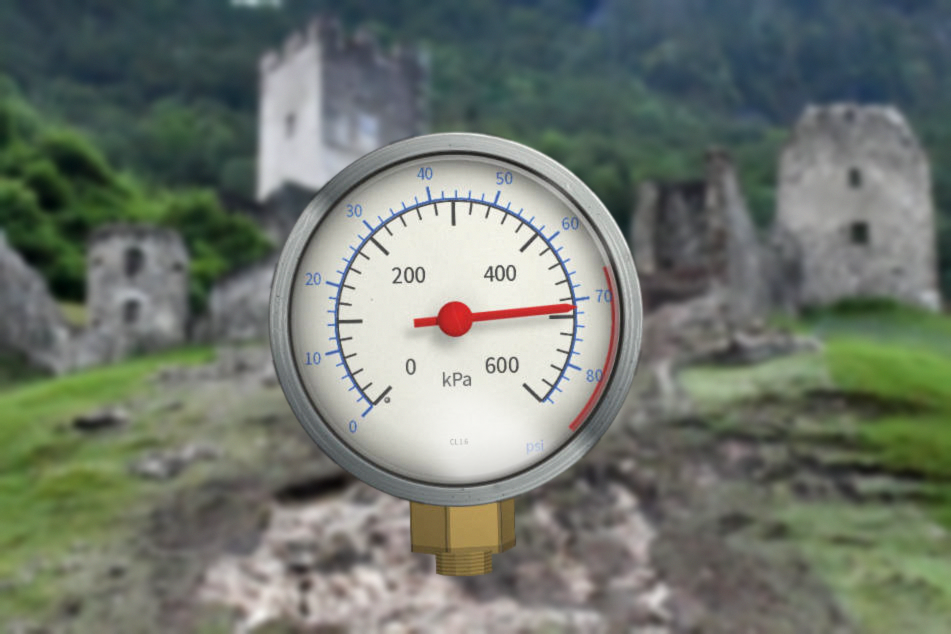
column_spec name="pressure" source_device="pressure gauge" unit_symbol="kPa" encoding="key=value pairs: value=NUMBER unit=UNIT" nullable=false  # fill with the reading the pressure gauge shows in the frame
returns value=490 unit=kPa
